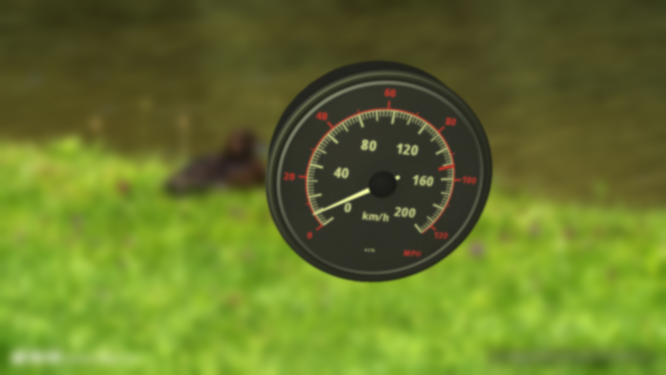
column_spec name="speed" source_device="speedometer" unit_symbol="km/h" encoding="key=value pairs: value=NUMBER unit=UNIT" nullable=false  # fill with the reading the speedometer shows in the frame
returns value=10 unit=km/h
